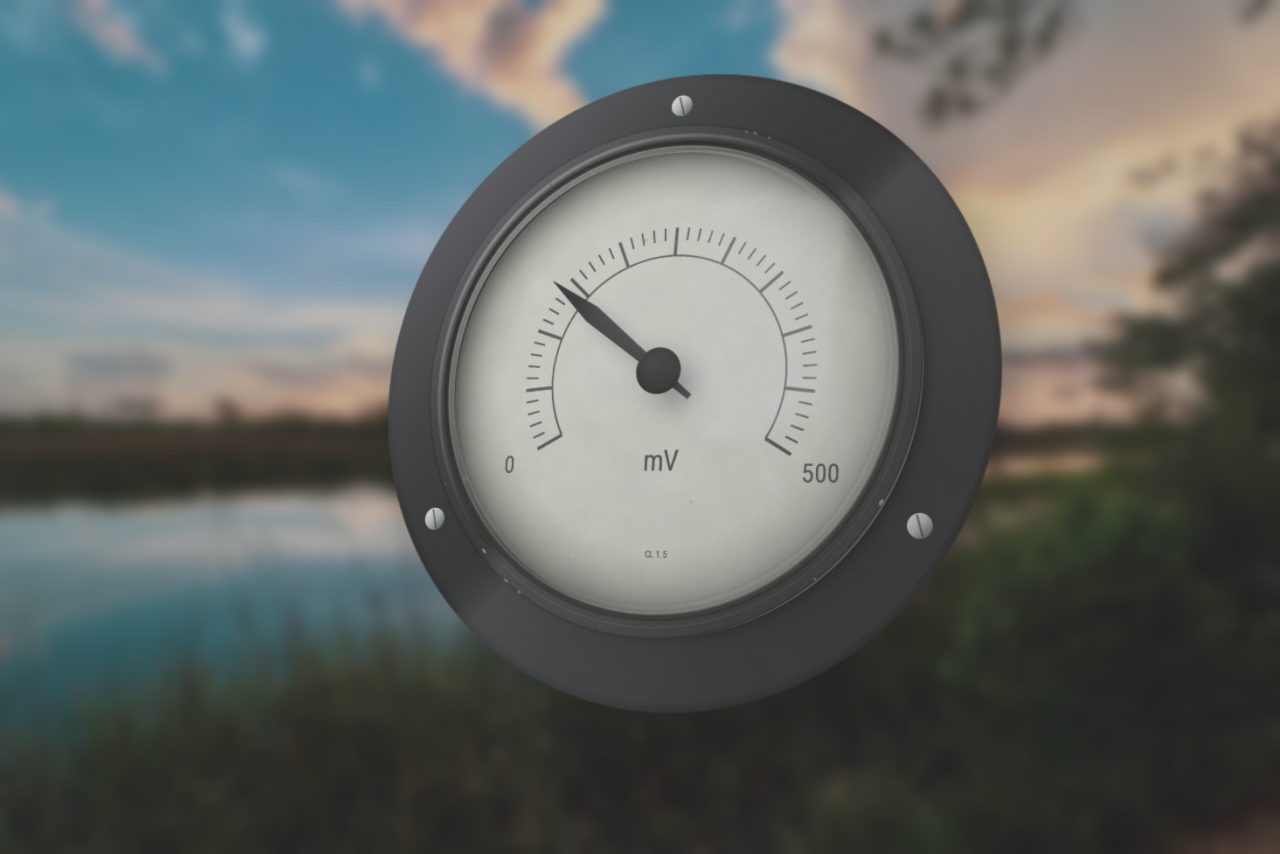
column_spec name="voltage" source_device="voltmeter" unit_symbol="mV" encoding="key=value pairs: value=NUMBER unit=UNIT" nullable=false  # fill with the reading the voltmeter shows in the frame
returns value=140 unit=mV
